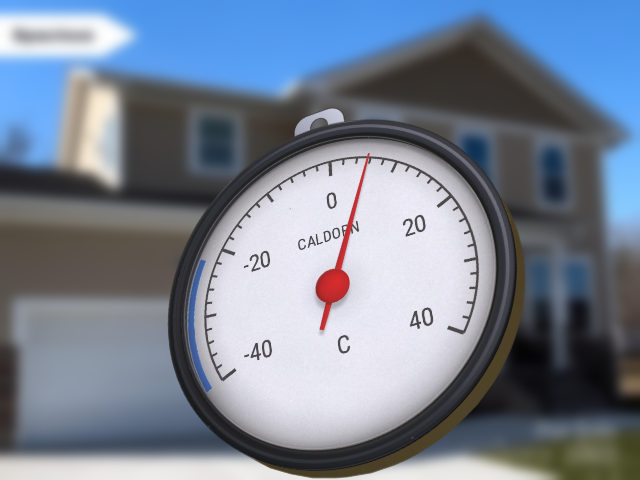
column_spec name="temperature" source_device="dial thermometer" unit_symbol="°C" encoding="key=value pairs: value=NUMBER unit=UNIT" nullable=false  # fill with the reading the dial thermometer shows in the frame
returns value=6 unit=°C
